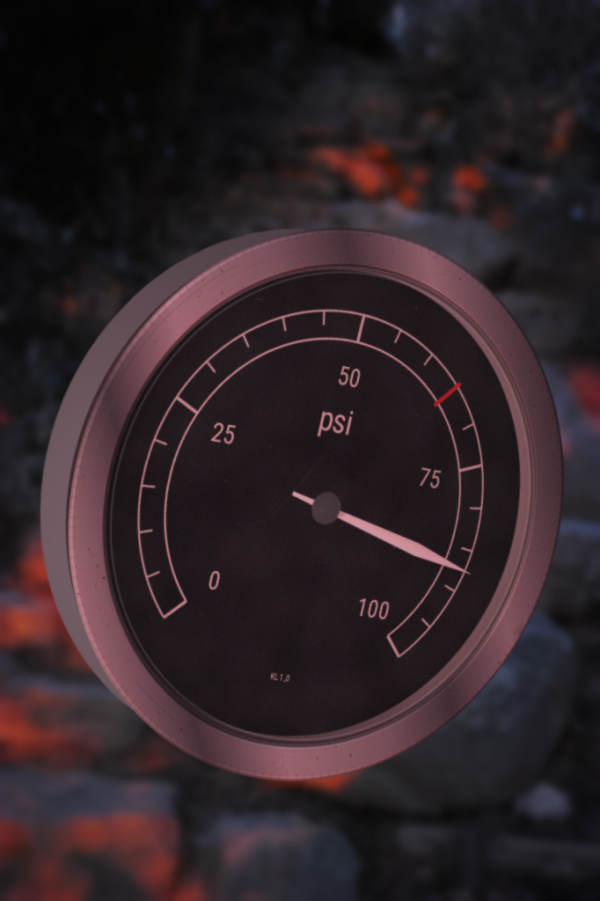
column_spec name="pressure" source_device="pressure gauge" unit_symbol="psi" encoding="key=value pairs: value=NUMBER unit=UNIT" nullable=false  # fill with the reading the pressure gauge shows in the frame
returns value=87.5 unit=psi
